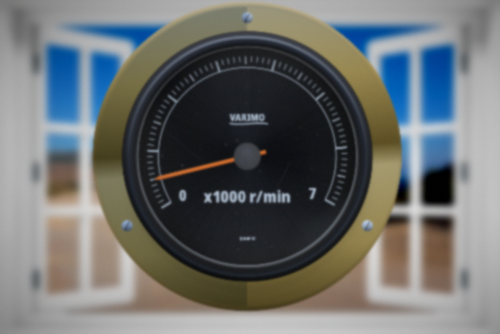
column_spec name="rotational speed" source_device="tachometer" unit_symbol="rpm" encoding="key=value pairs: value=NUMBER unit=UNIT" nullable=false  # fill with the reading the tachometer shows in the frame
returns value=500 unit=rpm
